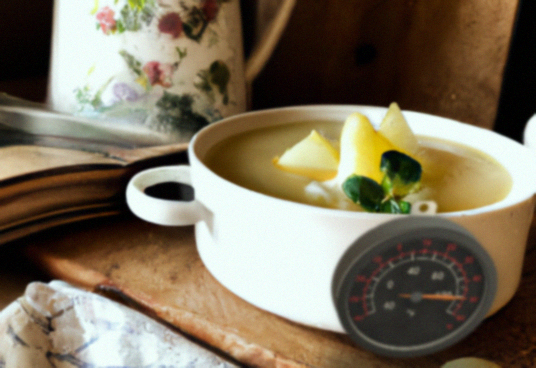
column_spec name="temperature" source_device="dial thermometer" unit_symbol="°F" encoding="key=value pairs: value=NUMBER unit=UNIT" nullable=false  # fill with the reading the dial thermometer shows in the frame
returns value=120 unit=°F
